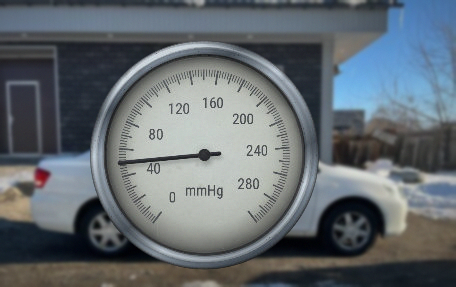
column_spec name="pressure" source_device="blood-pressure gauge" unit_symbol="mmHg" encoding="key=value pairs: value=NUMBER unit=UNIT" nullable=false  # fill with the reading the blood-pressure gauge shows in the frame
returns value=50 unit=mmHg
